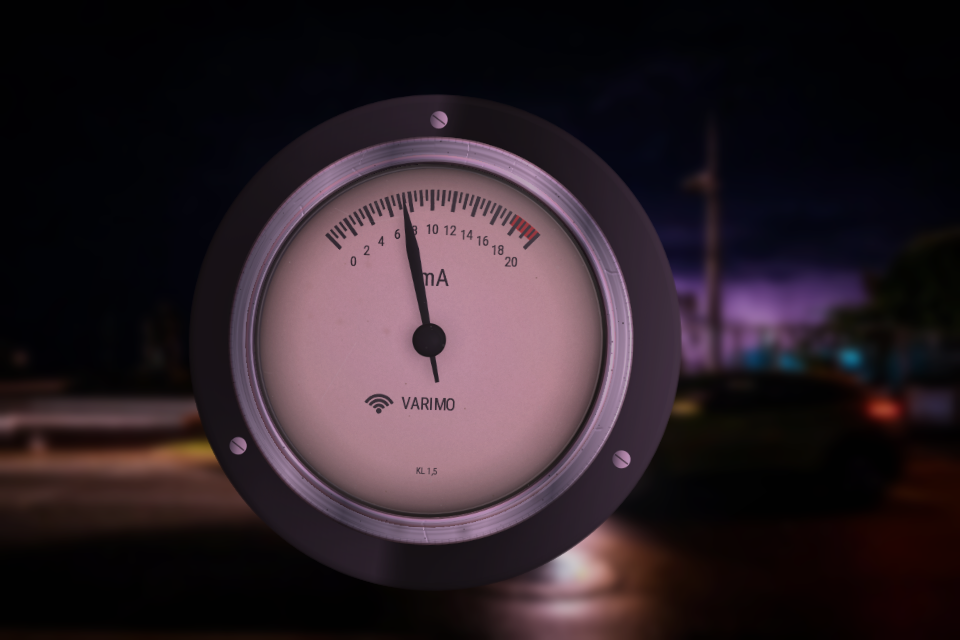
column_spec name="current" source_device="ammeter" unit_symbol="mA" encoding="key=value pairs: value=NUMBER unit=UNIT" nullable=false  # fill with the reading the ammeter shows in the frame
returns value=7.5 unit=mA
